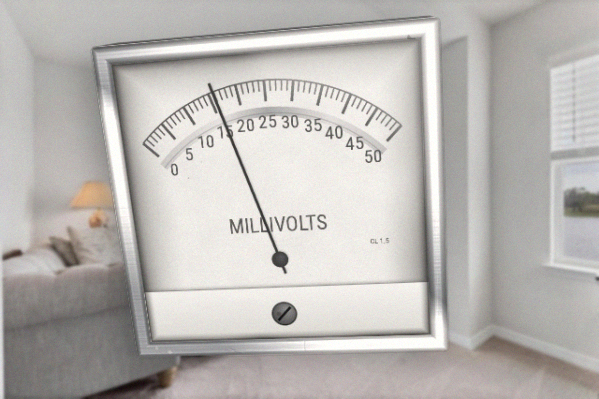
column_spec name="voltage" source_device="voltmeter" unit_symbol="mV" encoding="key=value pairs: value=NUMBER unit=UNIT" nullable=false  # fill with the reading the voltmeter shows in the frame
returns value=16 unit=mV
